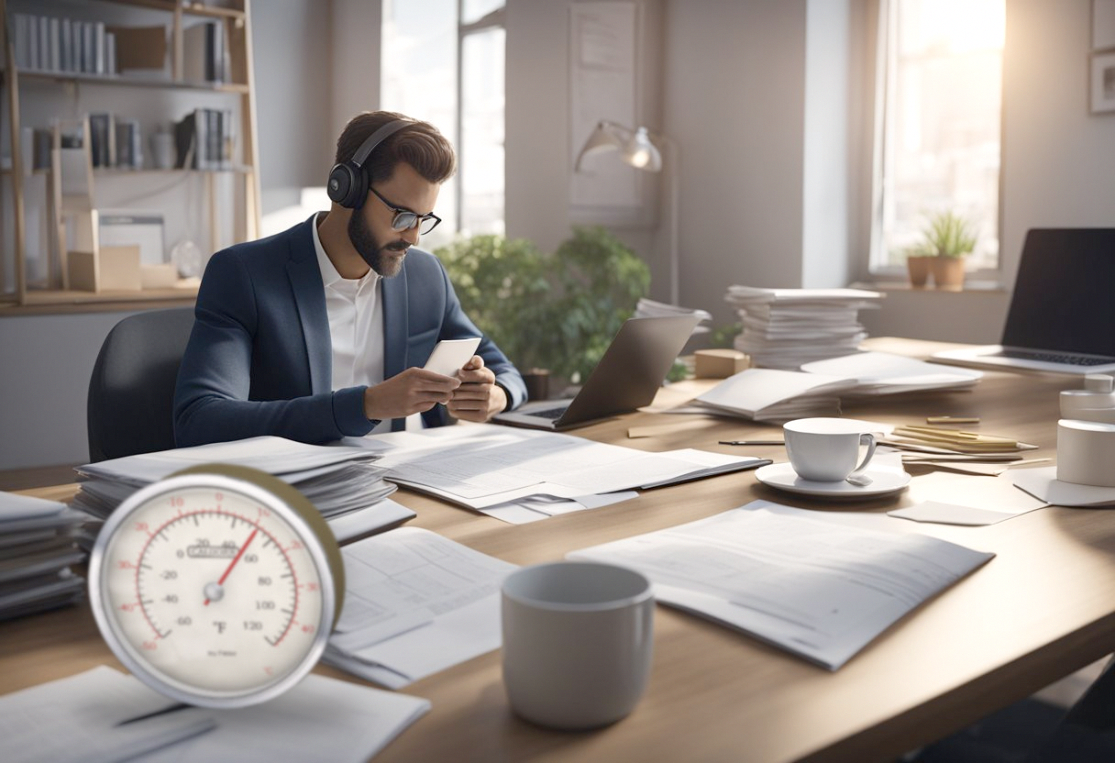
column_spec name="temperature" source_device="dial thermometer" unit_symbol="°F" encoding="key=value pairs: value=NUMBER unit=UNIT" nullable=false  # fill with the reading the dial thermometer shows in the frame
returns value=52 unit=°F
